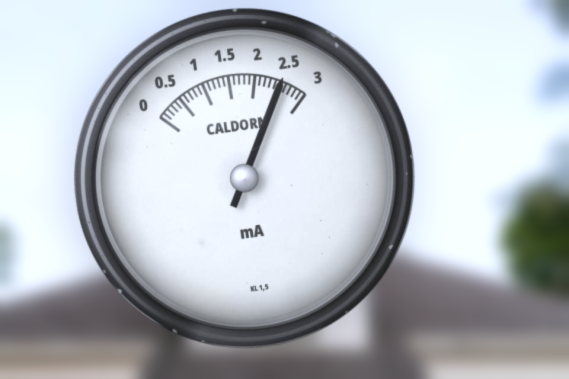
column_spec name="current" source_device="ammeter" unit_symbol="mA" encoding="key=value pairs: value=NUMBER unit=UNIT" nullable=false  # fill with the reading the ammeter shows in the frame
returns value=2.5 unit=mA
